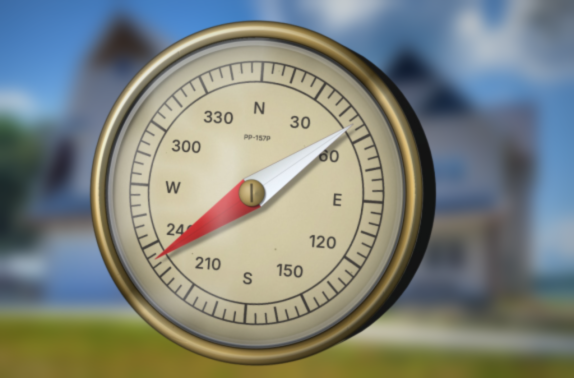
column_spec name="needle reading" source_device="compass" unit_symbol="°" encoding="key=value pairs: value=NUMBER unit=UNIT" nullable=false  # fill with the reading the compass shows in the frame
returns value=232.5 unit=°
